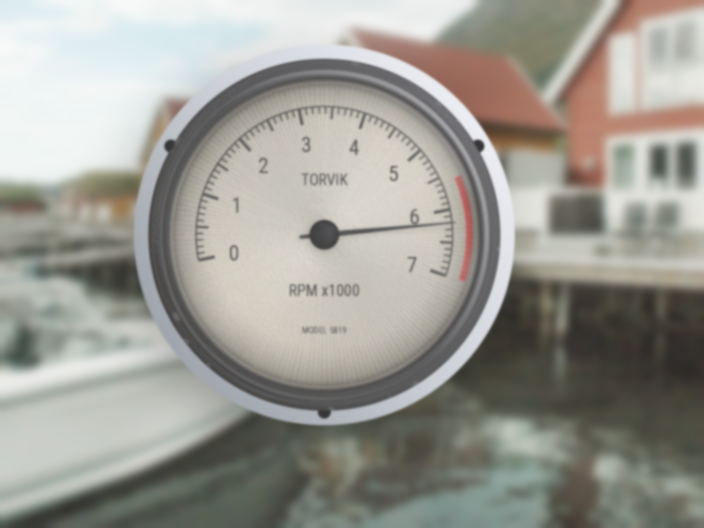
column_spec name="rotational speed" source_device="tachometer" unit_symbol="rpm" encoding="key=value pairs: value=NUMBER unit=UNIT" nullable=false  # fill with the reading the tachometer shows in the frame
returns value=6200 unit=rpm
